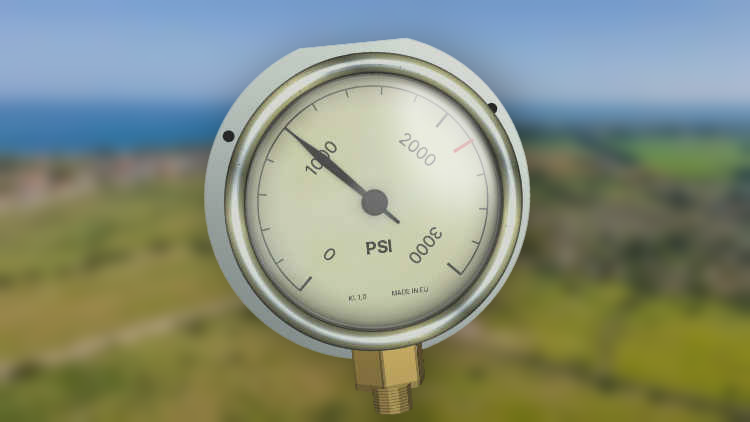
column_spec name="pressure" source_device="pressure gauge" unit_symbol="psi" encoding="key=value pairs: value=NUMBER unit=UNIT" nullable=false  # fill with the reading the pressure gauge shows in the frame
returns value=1000 unit=psi
